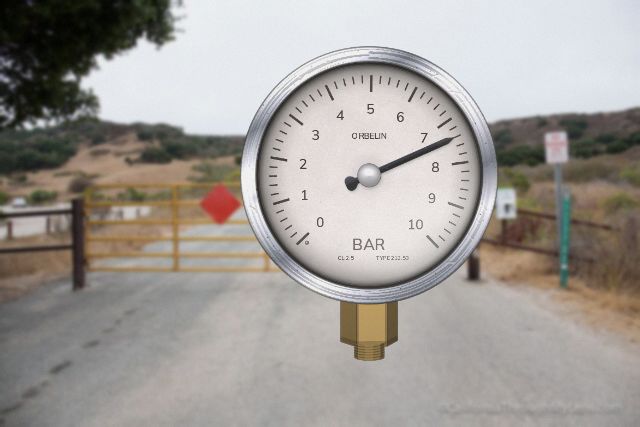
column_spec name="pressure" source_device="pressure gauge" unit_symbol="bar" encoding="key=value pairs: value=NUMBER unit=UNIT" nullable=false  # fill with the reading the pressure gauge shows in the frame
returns value=7.4 unit=bar
